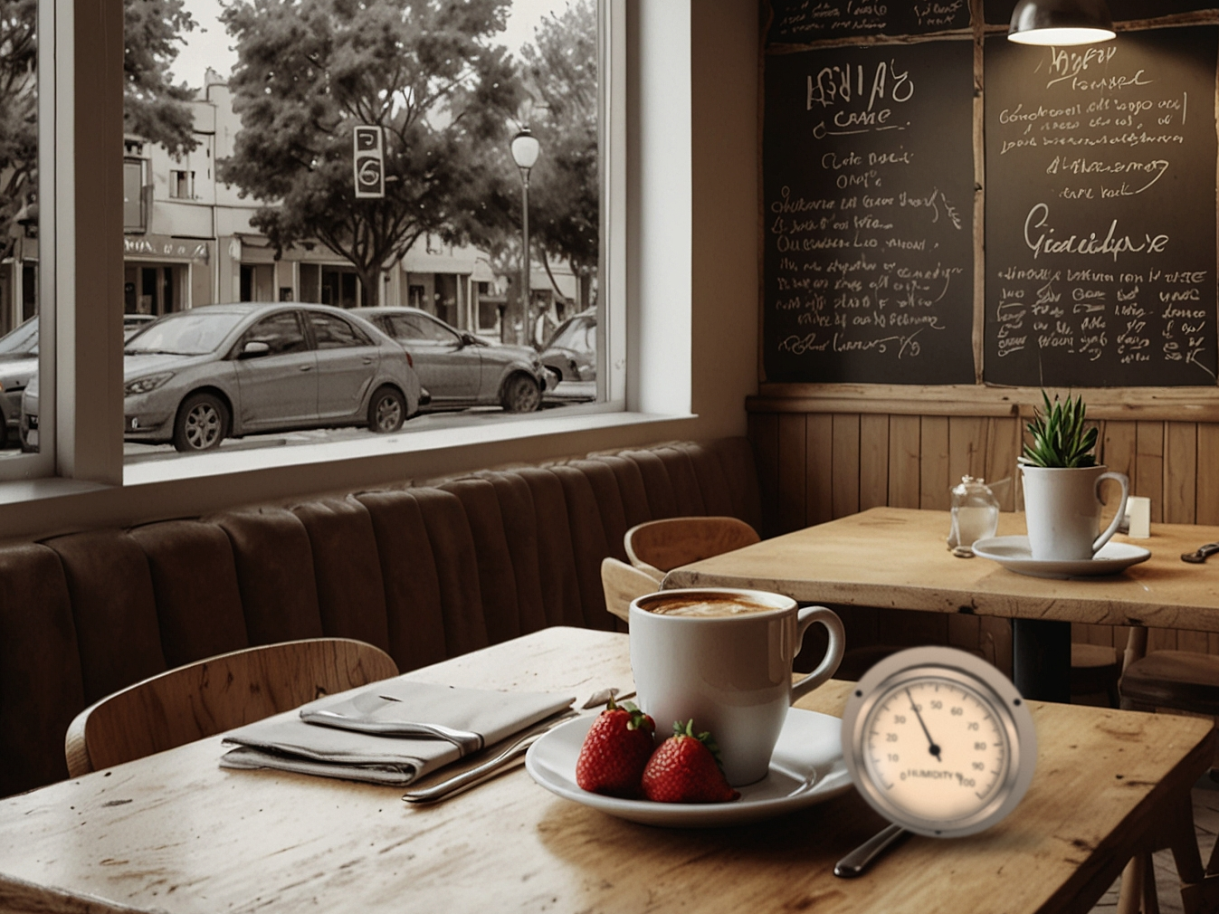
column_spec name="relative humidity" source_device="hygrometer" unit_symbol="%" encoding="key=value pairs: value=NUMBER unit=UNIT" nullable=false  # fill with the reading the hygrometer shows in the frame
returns value=40 unit=%
